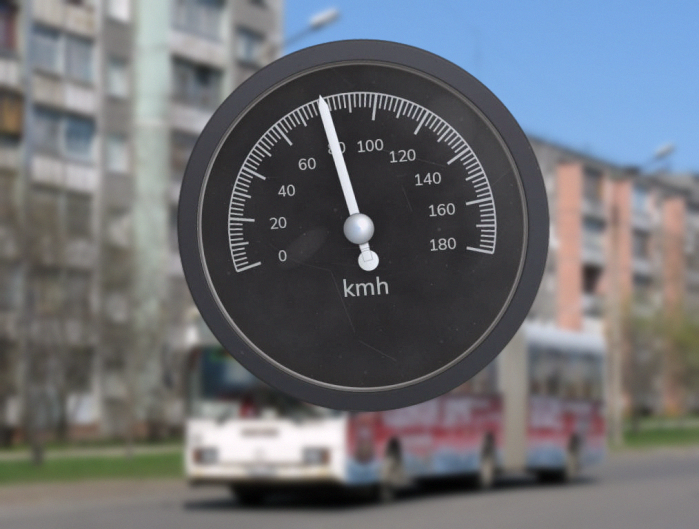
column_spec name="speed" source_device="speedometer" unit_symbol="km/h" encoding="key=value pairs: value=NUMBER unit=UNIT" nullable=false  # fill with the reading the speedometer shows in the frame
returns value=80 unit=km/h
